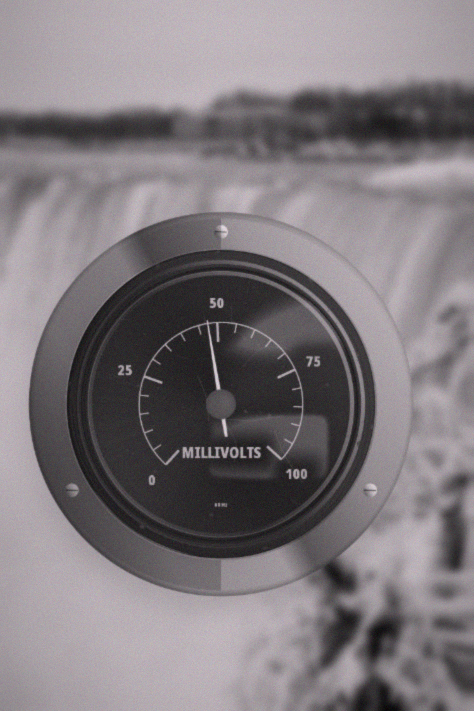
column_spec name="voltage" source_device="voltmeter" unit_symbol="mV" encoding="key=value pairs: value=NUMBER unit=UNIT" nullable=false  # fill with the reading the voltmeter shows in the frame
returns value=47.5 unit=mV
